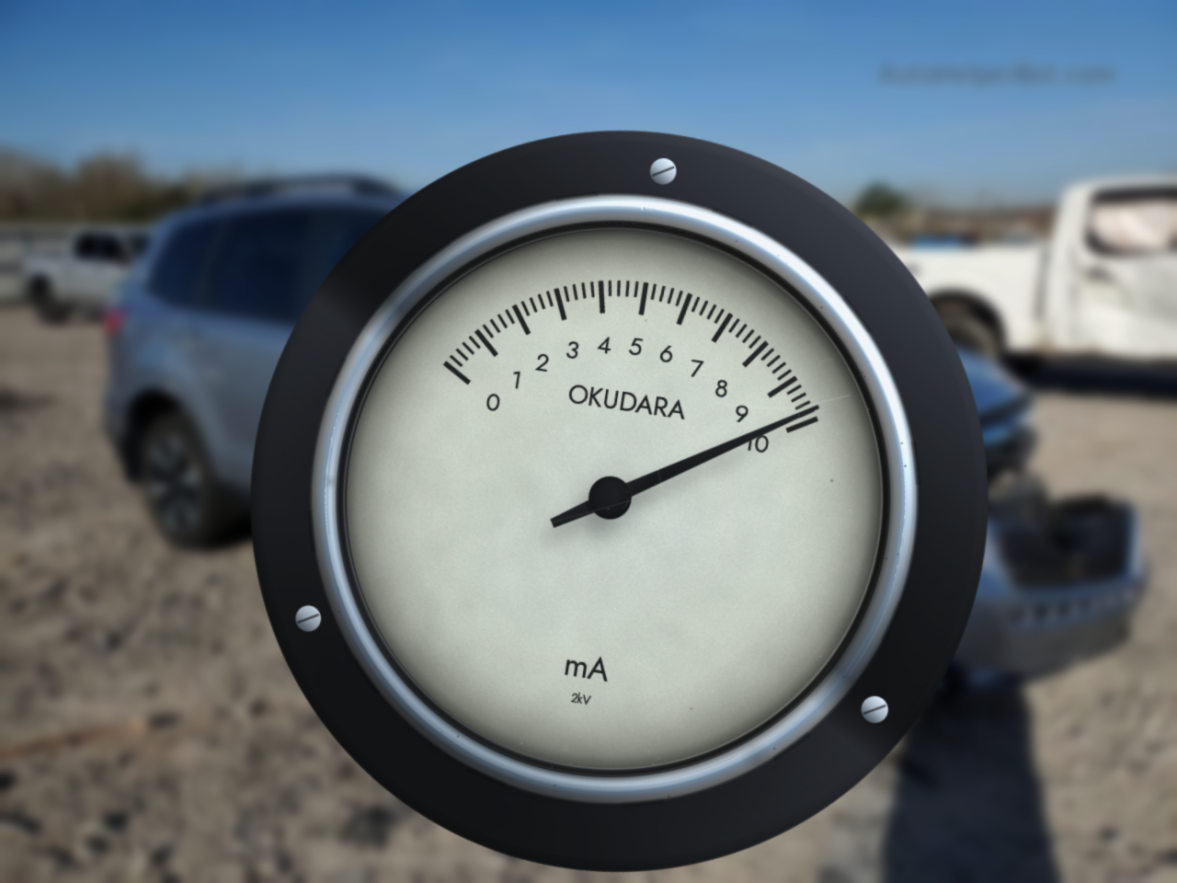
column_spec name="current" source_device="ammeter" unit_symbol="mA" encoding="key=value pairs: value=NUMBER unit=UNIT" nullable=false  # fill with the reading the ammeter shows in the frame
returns value=9.8 unit=mA
